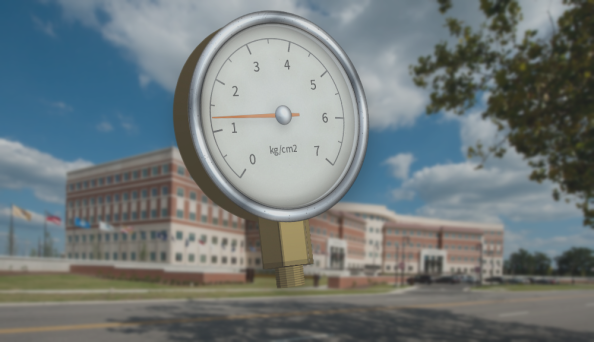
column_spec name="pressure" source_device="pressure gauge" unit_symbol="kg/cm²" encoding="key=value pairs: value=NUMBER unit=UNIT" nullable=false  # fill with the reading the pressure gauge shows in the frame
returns value=1.25 unit=kg/cm²
